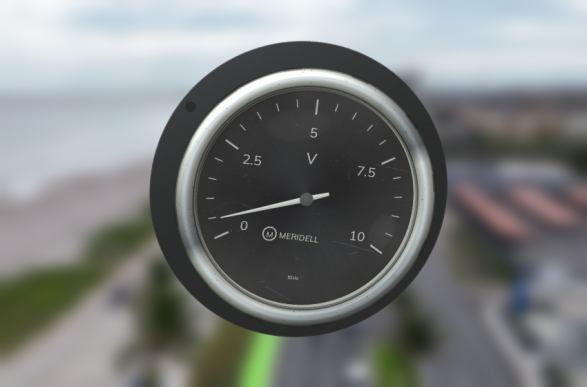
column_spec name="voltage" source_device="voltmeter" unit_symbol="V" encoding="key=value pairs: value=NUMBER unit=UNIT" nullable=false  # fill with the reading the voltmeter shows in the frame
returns value=0.5 unit=V
